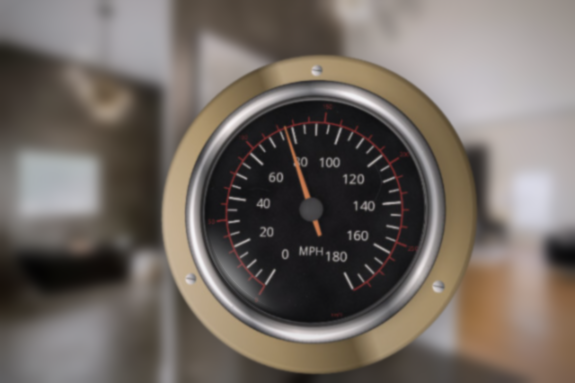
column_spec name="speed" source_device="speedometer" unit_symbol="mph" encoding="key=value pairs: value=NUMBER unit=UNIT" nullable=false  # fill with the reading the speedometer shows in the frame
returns value=77.5 unit=mph
